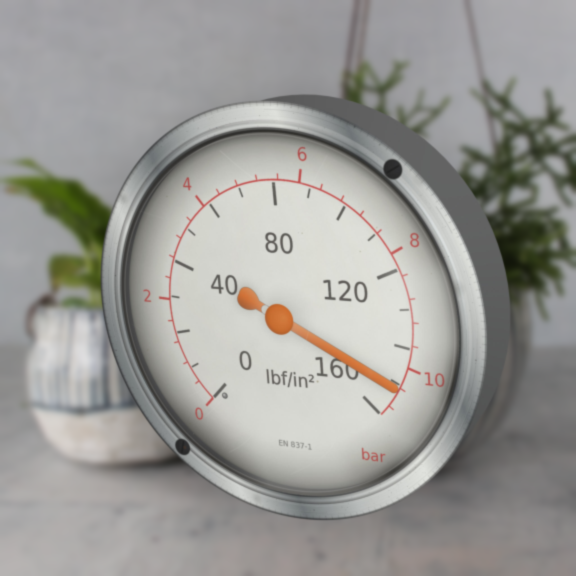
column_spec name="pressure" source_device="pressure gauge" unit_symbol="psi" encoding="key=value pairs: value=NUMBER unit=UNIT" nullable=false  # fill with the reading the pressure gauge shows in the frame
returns value=150 unit=psi
